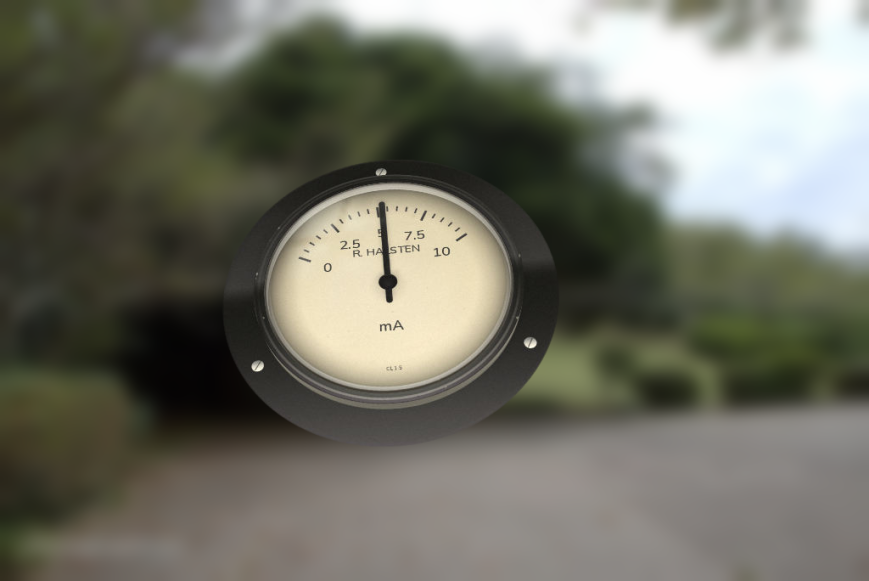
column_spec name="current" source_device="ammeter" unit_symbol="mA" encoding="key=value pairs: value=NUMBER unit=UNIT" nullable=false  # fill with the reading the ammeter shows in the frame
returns value=5.25 unit=mA
